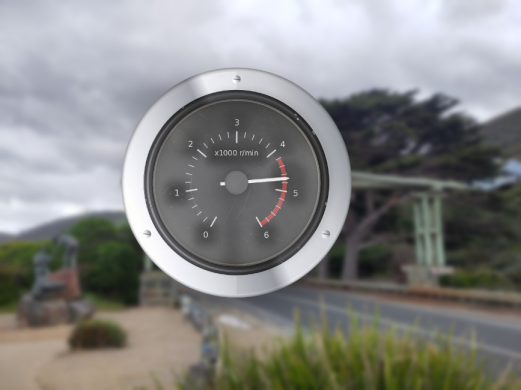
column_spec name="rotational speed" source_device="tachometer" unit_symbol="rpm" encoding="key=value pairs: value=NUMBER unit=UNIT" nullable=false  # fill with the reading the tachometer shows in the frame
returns value=4700 unit=rpm
